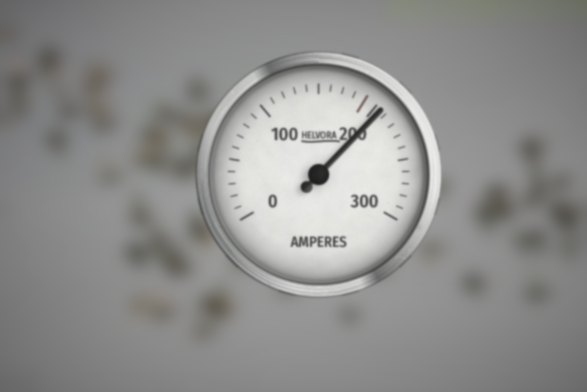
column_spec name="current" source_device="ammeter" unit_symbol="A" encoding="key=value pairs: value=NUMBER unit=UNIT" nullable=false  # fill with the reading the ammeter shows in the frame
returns value=205 unit=A
